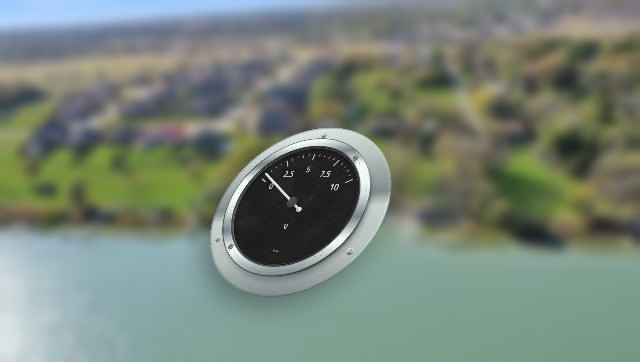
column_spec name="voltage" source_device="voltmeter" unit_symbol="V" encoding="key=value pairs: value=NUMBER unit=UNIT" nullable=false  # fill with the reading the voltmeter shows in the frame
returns value=0.5 unit=V
